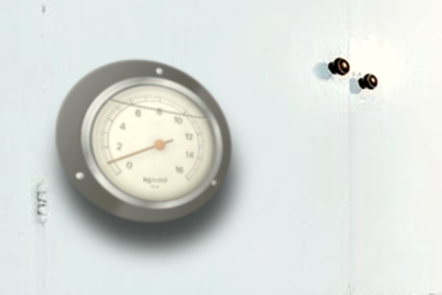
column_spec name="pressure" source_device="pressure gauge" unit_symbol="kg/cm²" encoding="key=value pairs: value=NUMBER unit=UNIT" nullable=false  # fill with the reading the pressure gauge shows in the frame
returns value=1 unit=kg/cm²
